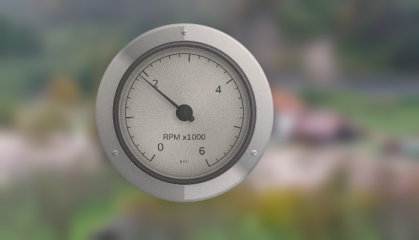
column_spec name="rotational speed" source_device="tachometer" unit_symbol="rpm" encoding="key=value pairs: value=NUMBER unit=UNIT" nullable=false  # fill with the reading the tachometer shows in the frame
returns value=1900 unit=rpm
